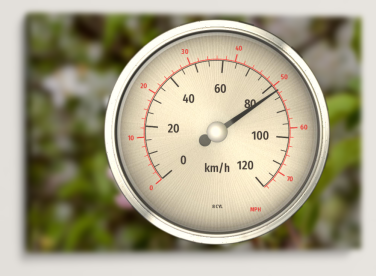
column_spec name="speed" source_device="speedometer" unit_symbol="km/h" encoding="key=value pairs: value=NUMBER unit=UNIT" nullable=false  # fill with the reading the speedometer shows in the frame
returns value=82.5 unit=km/h
